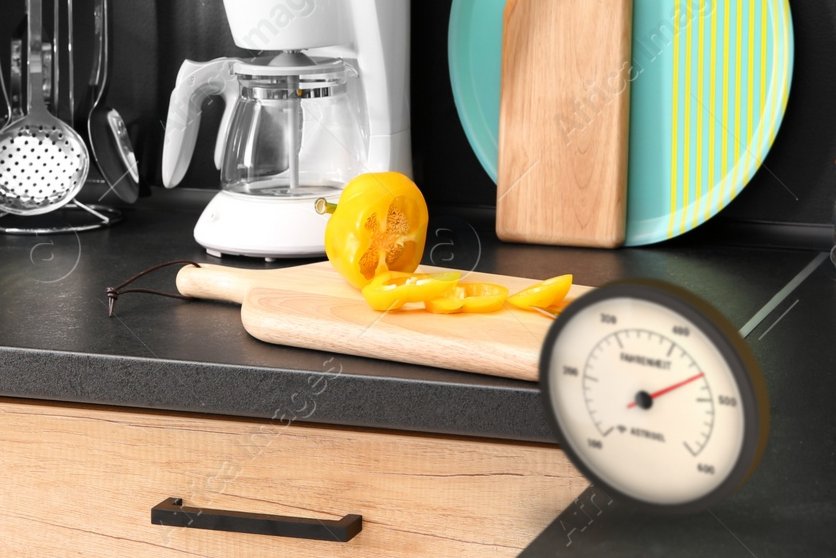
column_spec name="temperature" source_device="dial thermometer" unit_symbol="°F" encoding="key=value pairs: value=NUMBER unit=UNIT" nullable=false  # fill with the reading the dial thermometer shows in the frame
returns value=460 unit=°F
